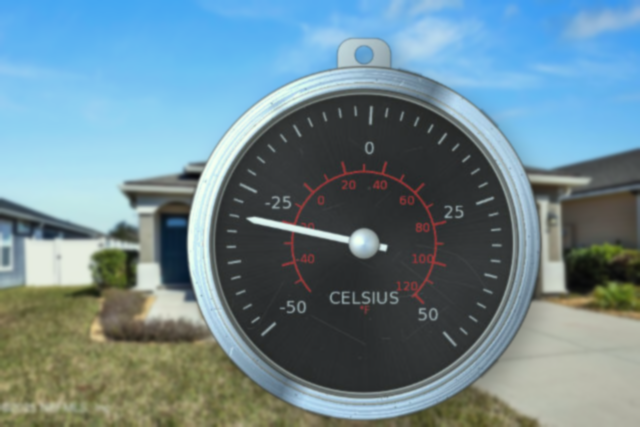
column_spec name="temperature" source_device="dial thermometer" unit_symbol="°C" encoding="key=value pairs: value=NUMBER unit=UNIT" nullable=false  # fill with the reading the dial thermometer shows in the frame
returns value=-30 unit=°C
